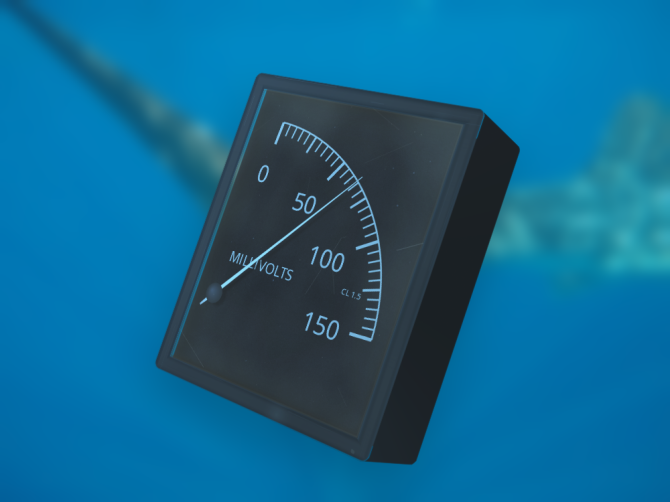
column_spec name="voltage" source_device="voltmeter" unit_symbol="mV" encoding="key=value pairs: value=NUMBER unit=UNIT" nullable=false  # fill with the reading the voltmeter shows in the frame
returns value=65 unit=mV
